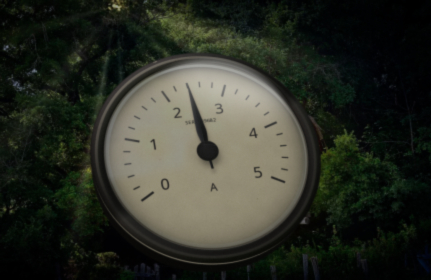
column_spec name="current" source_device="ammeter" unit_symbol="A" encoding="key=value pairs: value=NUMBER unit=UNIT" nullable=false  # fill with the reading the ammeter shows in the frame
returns value=2.4 unit=A
